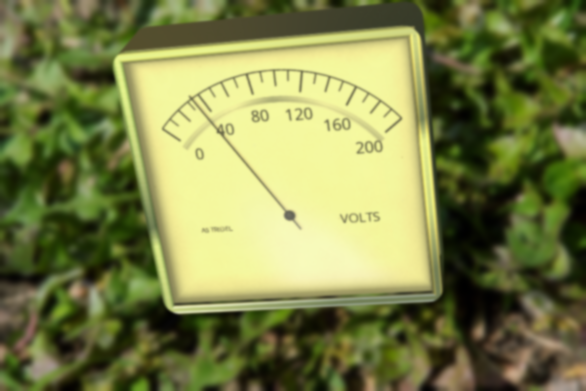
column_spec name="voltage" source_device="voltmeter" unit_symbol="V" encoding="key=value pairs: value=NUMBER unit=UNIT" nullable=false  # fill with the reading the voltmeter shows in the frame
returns value=35 unit=V
